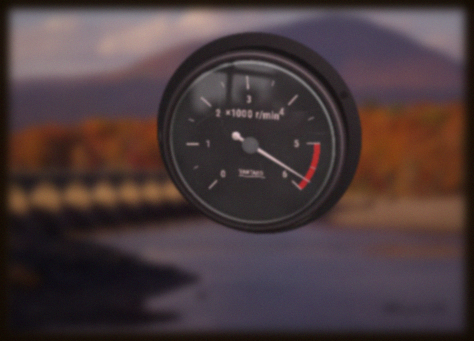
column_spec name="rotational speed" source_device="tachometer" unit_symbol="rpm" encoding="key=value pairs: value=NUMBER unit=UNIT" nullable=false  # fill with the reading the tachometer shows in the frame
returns value=5750 unit=rpm
